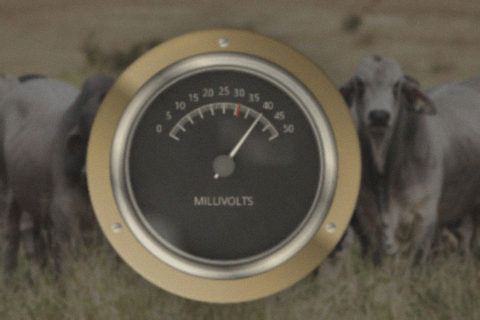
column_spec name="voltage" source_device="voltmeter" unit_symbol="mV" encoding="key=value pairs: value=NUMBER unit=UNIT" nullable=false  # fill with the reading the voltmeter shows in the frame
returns value=40 unit=mV
